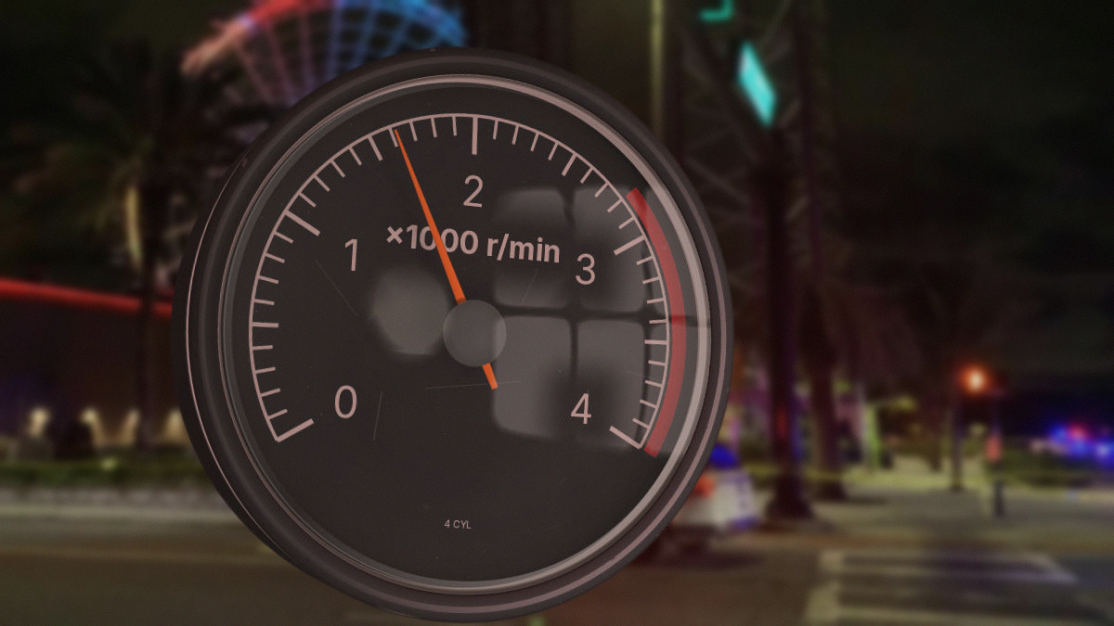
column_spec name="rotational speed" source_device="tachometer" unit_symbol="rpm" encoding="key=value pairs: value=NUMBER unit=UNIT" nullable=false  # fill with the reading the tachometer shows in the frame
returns value=1600 unit=rpm
